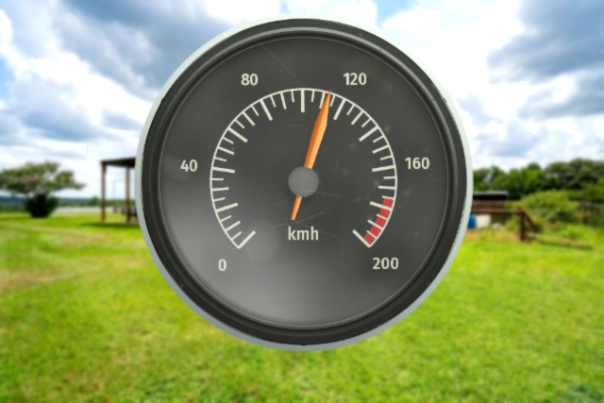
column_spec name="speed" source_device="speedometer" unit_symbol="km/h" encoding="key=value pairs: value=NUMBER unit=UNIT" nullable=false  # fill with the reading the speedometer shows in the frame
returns value=112.5 unit=km/h
